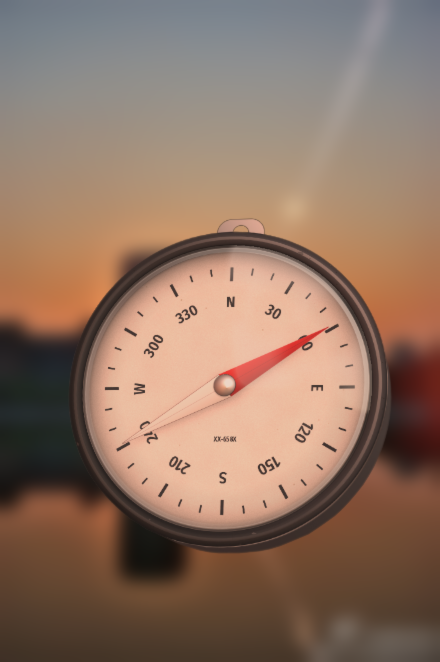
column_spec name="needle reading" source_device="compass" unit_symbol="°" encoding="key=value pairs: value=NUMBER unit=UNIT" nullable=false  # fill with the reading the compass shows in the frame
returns value=60 unit=°
